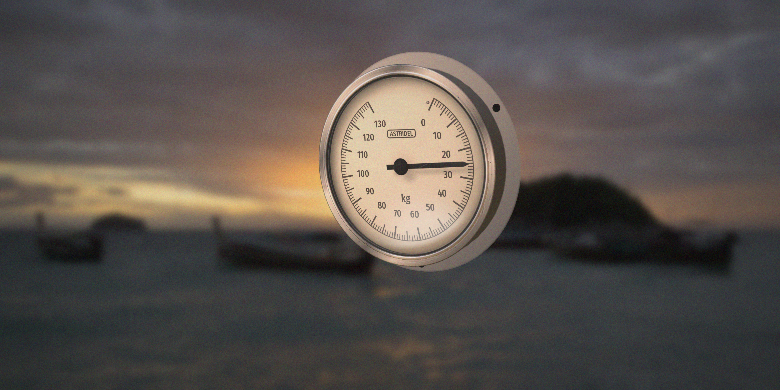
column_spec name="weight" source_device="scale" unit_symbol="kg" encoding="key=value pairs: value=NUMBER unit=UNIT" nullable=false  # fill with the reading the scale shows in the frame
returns value=25 unit=kg
